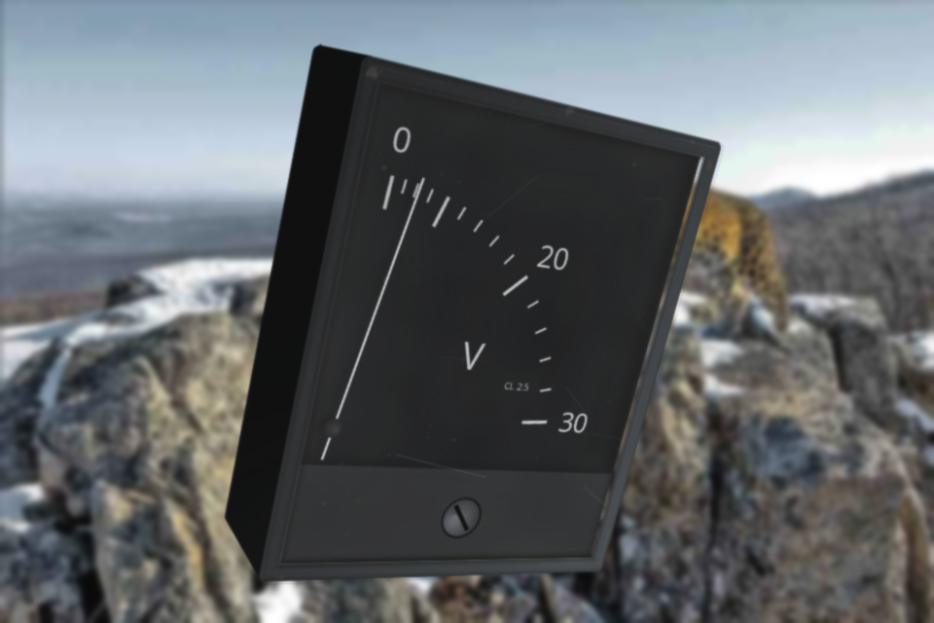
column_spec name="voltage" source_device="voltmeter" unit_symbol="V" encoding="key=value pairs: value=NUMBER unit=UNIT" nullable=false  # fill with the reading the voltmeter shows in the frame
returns value=6 unit=V
